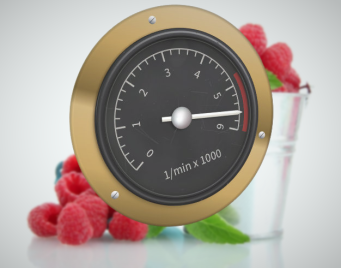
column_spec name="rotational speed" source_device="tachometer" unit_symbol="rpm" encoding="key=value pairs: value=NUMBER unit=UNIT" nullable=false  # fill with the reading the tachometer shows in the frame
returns value=5600 unit=rpm
